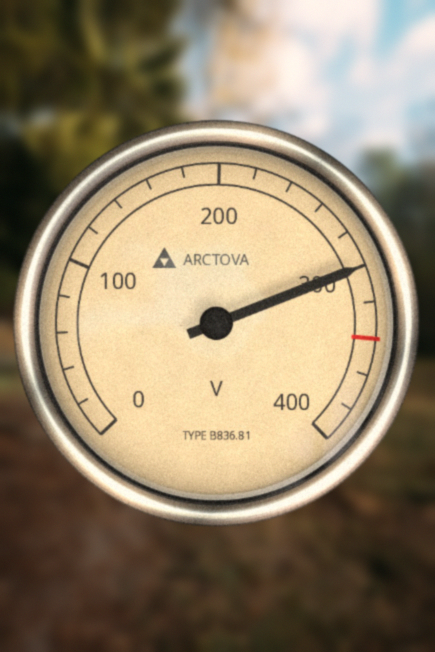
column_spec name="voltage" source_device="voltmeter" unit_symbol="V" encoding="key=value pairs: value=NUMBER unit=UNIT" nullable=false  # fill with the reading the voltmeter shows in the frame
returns value=300 unit=V
